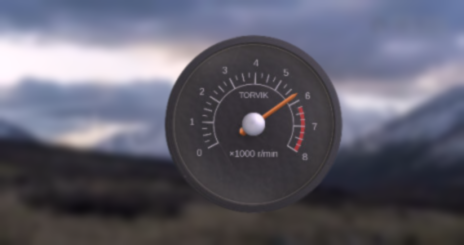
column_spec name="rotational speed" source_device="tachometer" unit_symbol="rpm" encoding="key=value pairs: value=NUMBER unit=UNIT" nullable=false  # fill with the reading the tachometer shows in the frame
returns value=5750 unit=rpm
